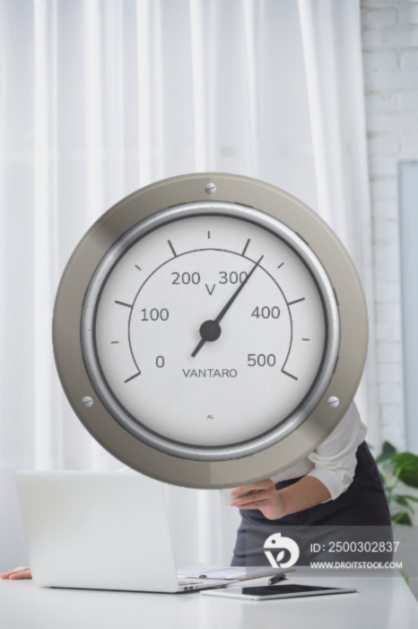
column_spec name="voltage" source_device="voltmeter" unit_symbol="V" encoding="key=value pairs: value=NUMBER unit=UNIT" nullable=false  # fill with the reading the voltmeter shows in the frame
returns value=325 unit=V
